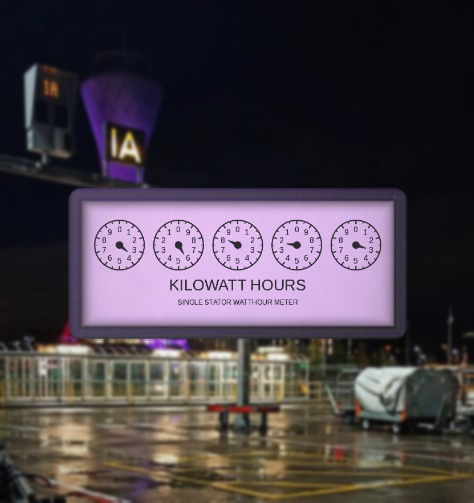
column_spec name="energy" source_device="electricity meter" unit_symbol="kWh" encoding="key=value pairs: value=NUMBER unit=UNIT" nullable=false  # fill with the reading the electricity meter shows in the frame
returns value=35823 unit=kWh
